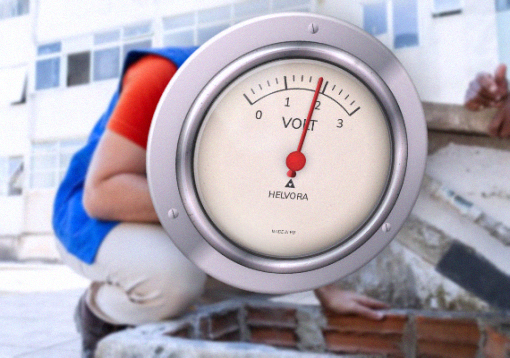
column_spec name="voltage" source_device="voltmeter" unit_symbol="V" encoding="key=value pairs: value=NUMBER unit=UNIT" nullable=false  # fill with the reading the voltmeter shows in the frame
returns value=1.8 unit=V
